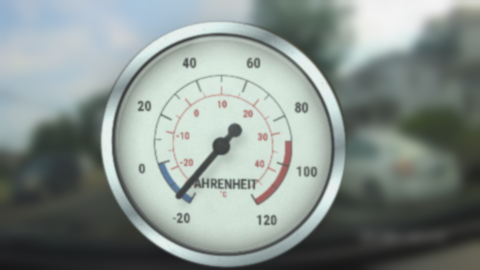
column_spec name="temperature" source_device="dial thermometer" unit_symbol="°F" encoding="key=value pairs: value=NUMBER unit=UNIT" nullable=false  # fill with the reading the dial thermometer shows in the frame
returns value=-15 unit=°F
